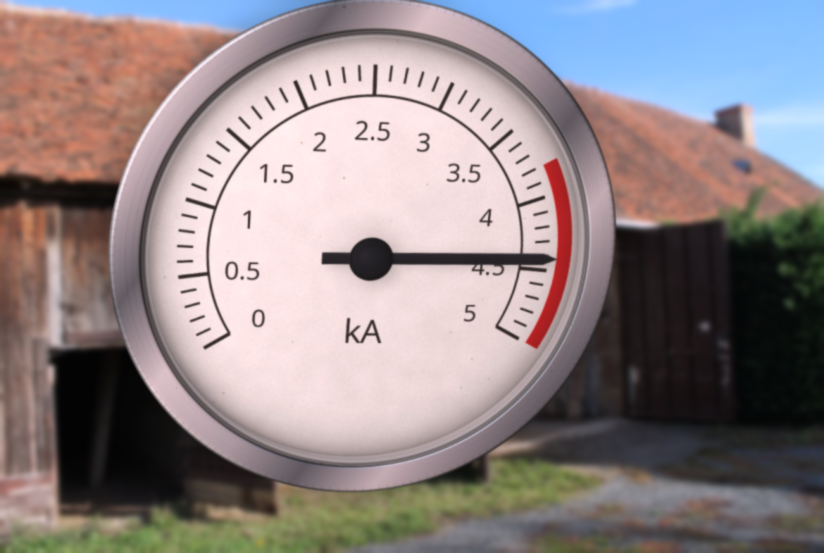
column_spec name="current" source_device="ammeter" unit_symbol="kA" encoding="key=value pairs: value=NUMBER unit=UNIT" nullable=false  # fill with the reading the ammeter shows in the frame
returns value=4.4 unit=kA
